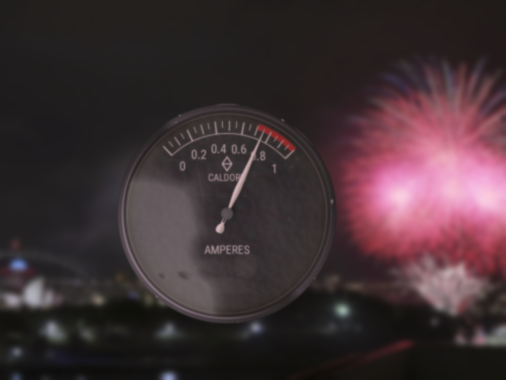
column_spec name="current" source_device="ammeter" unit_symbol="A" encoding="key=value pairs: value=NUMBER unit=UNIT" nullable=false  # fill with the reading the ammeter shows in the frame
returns value=0.75 unit=A
